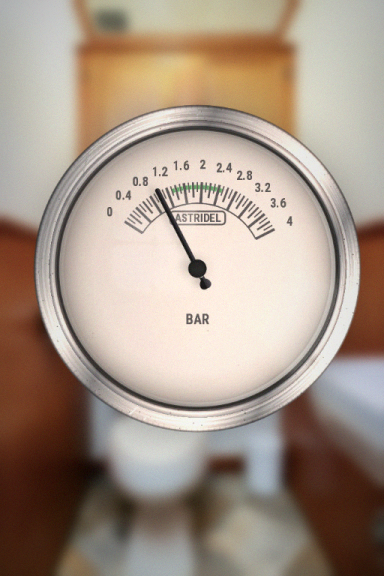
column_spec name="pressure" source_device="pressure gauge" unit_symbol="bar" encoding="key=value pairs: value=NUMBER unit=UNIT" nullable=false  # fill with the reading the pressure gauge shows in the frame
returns value=1 unit=bar
